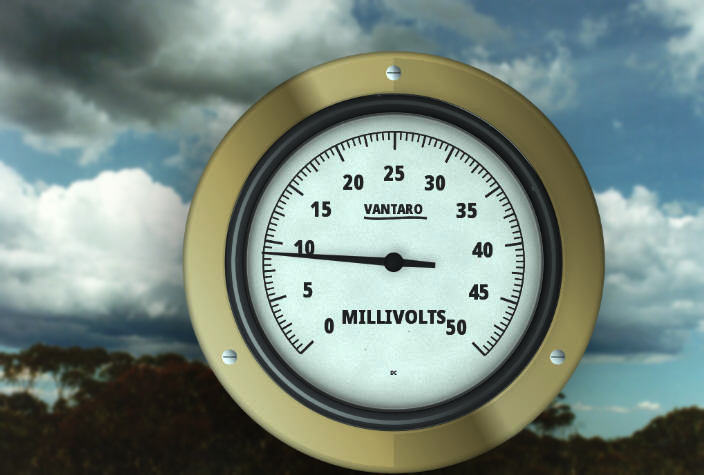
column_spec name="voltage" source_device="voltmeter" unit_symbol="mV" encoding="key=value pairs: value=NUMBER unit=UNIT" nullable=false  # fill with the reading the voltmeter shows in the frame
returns value=9 unit=mV
